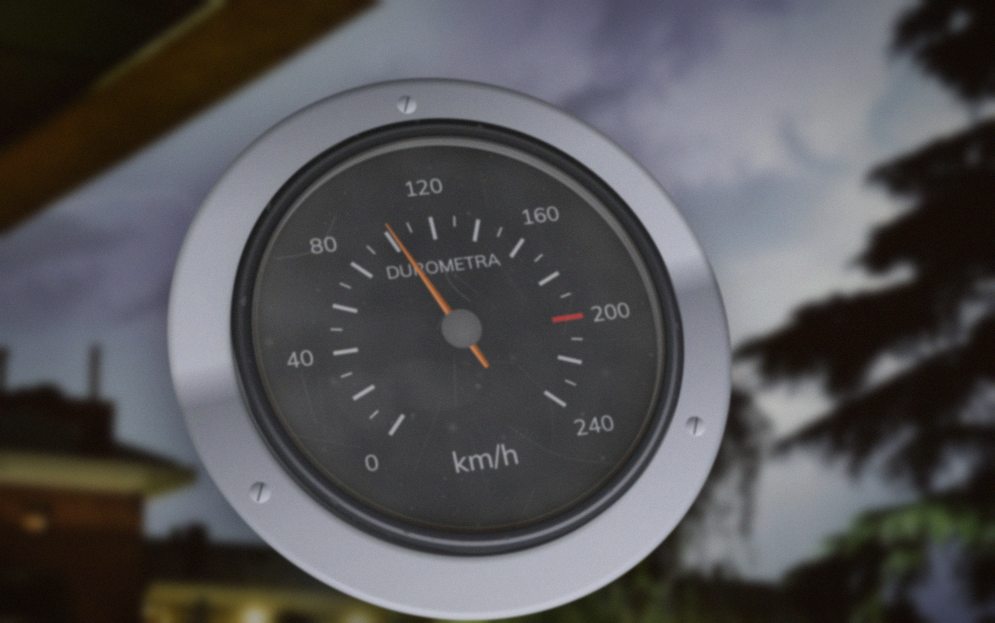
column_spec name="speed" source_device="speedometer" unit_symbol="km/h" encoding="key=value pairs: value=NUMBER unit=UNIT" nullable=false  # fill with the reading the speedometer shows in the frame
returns value=100 unit=km/h
